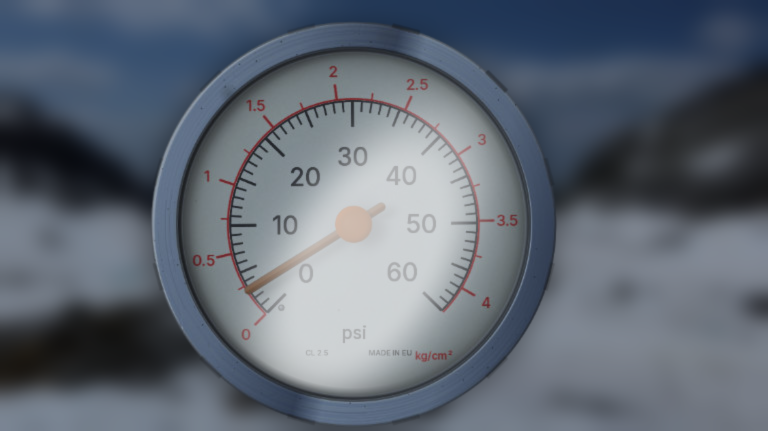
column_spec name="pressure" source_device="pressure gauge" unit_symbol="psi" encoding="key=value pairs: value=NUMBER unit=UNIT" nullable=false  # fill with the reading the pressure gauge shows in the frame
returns value=3 unit=psi
